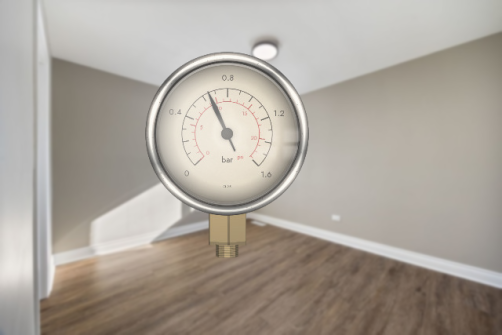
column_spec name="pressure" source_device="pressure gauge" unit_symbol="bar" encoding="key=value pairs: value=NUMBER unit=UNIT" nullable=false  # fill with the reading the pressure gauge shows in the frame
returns value=0.65 unit=bar
